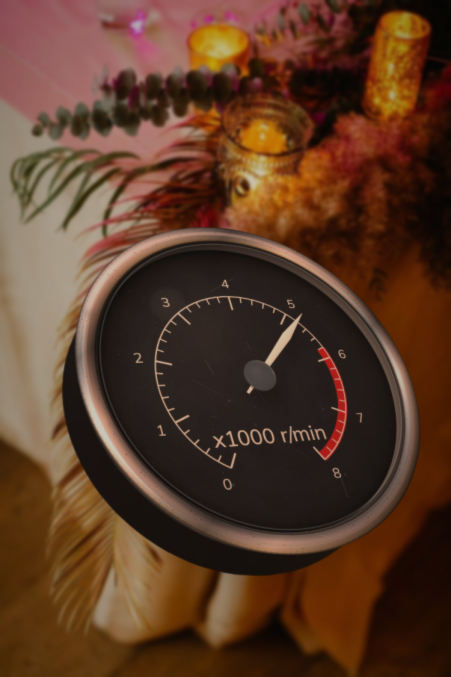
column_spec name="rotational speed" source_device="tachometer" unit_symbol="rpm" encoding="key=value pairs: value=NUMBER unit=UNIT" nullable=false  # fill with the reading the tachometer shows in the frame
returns value=5200 unit=rpm
